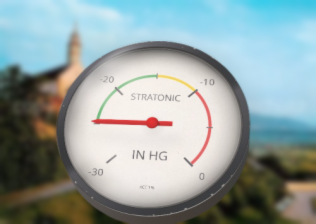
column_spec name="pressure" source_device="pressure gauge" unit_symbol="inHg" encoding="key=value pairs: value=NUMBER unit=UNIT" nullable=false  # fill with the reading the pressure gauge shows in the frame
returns value=-25 unit=inHg
